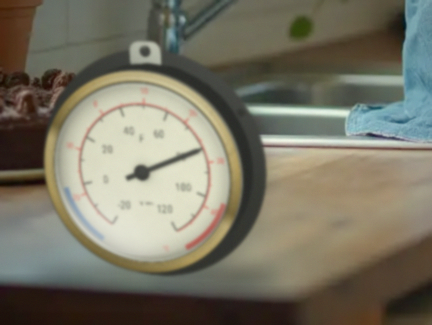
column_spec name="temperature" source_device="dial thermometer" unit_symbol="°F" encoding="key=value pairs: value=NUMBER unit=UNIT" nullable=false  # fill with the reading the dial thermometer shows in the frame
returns value=80 unit=°F
